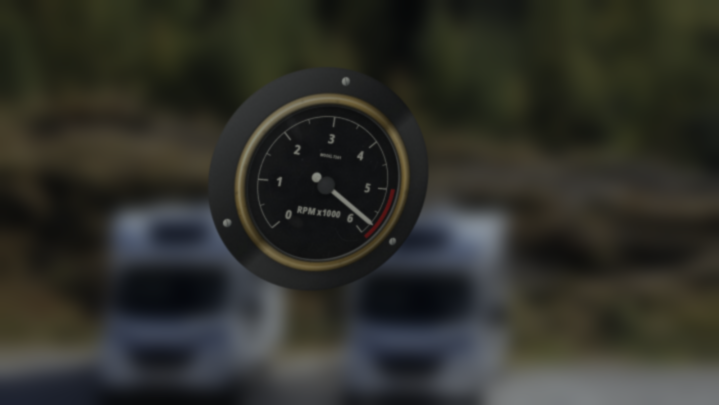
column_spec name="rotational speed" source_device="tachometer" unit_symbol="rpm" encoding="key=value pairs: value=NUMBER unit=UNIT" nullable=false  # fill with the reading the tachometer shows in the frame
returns value=5750 unit=rpm
